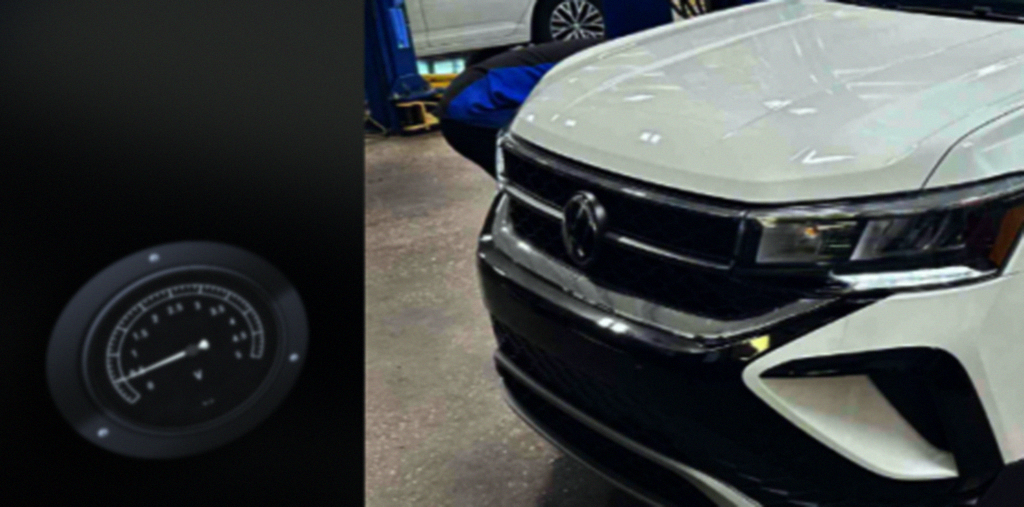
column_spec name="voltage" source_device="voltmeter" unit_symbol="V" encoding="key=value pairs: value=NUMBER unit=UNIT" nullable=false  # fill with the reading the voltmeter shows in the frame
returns value=0.5 unit=V
